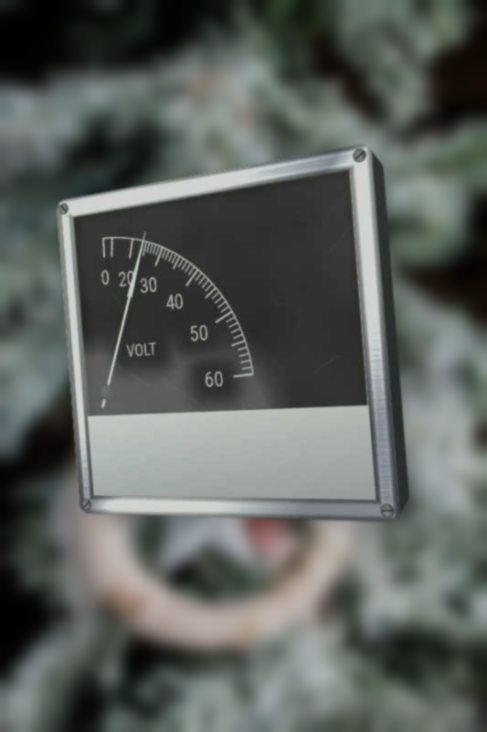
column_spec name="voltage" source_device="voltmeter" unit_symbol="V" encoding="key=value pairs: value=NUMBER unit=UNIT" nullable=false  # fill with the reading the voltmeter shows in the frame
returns value=25 unit=V
